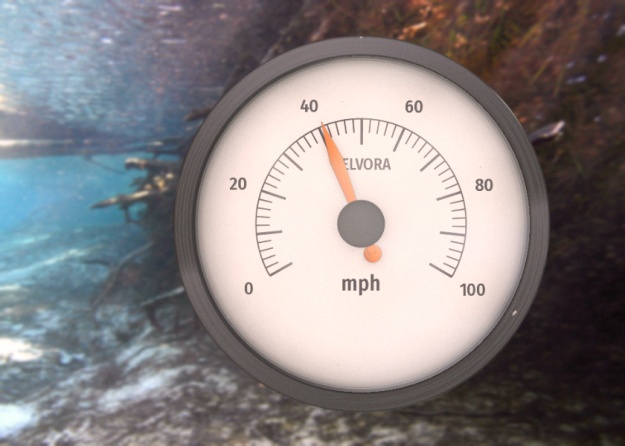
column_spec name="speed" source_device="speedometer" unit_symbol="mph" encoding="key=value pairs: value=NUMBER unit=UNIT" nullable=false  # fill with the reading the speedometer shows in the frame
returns value=41 unit=mph
